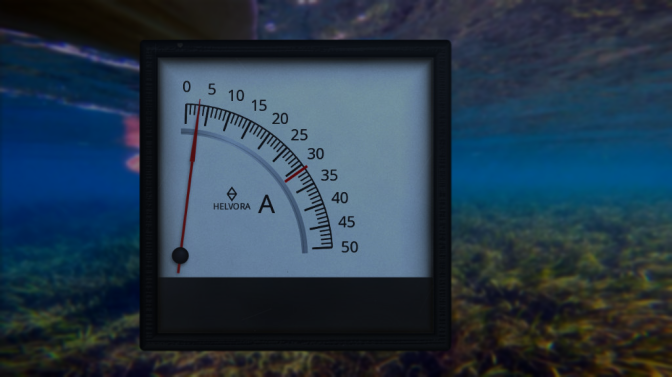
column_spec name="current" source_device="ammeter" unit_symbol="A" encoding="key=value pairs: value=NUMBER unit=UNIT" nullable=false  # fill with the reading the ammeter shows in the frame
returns value=3 unit=A
